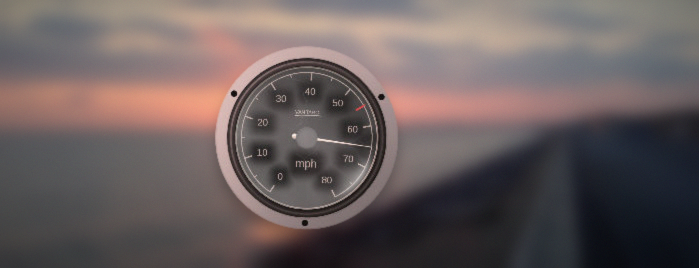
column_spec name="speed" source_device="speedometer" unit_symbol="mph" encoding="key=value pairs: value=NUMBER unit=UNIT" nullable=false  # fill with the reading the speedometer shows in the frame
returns value=65 unit=mph
